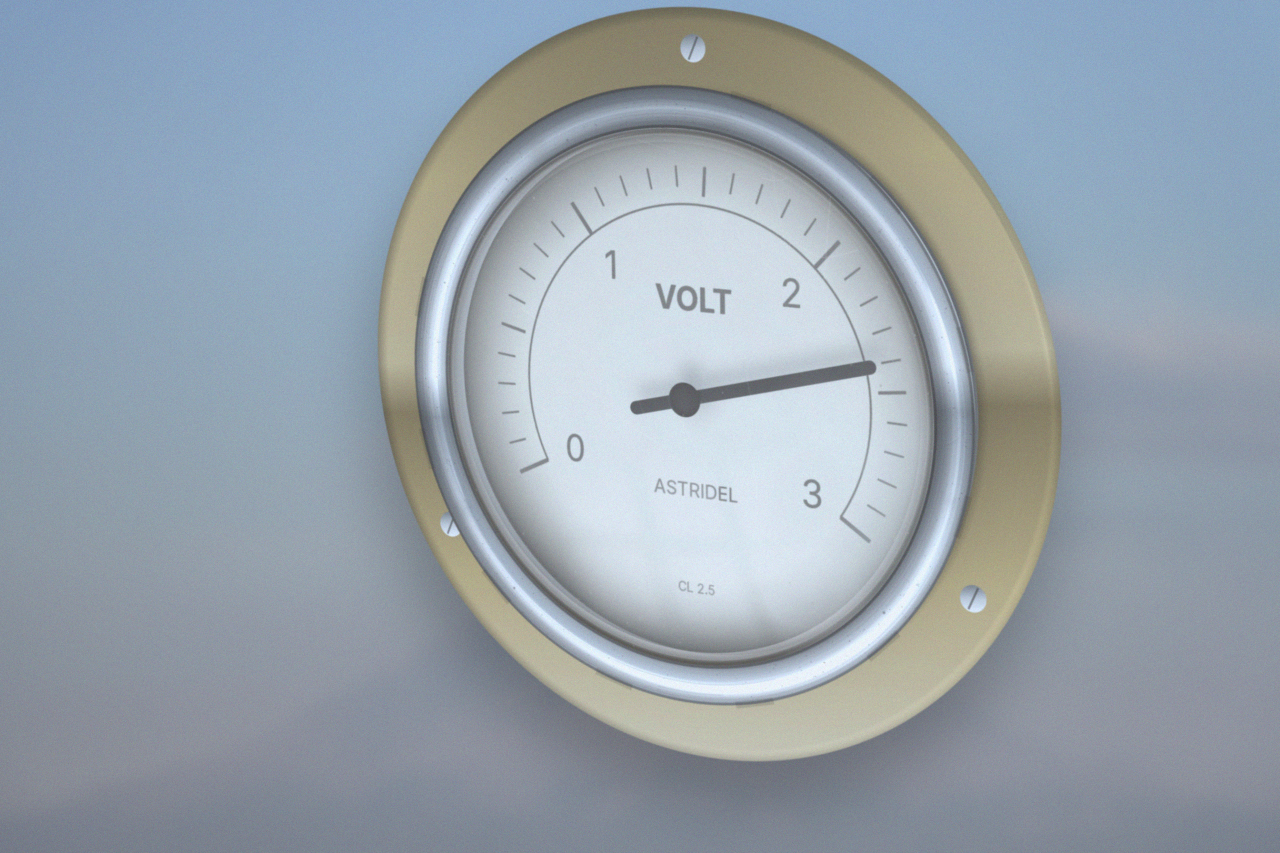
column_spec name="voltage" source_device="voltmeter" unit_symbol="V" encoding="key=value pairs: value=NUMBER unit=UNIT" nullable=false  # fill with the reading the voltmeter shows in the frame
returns value=2.4 unit=V
